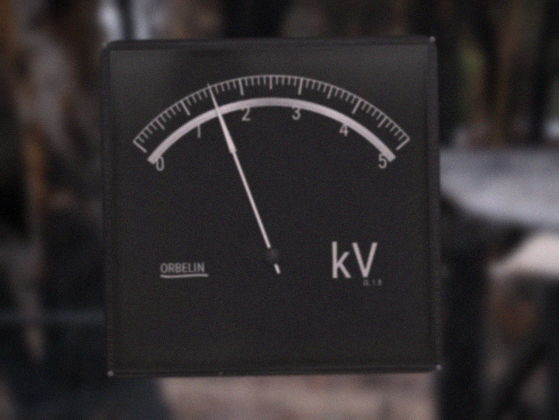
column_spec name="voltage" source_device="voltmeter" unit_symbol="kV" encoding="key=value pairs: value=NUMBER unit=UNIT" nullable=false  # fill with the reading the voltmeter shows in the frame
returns value=1.5 unit=kV
